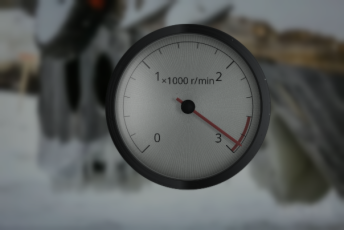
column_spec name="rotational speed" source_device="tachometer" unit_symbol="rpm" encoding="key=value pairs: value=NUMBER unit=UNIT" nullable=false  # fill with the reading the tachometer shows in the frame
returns value=2900 unit=rpm
